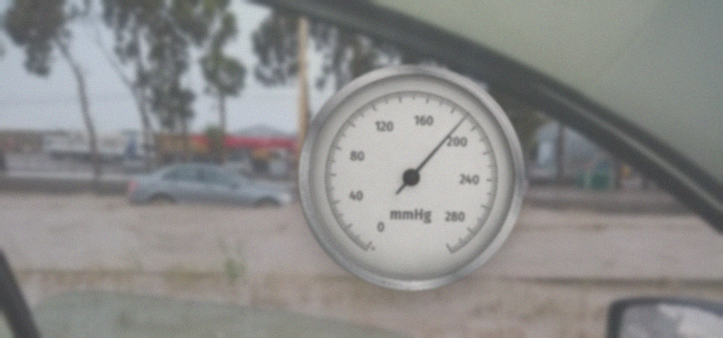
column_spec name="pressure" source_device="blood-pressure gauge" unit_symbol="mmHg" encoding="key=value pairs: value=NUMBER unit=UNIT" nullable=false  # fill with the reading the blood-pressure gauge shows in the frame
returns value=190 unit=mmHg
